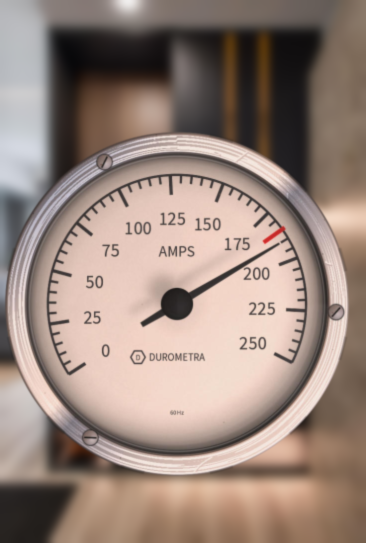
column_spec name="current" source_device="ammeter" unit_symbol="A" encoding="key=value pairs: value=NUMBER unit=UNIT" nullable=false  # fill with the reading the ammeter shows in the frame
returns value=190 unit=A
